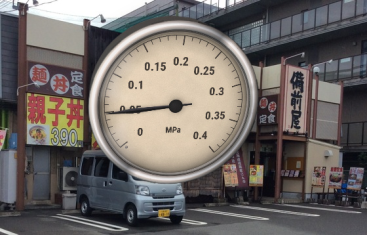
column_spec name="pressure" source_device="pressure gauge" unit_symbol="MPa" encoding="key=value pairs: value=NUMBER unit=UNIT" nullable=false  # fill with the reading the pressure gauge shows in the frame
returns value=0.05 unit=MPa
